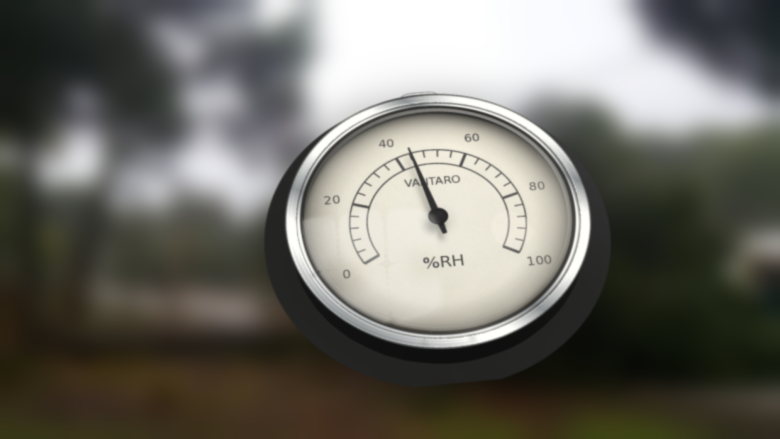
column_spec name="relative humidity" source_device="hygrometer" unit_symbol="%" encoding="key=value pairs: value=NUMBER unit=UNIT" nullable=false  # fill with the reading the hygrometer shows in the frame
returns value=44 unit=%
